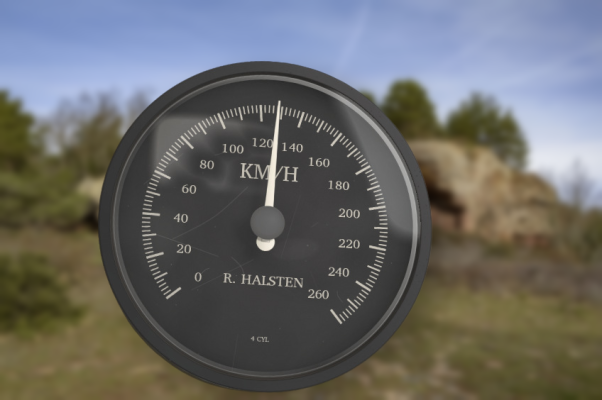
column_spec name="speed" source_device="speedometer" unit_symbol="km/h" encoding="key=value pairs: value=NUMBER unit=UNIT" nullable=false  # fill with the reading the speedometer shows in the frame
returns value=128 unit=km/h
